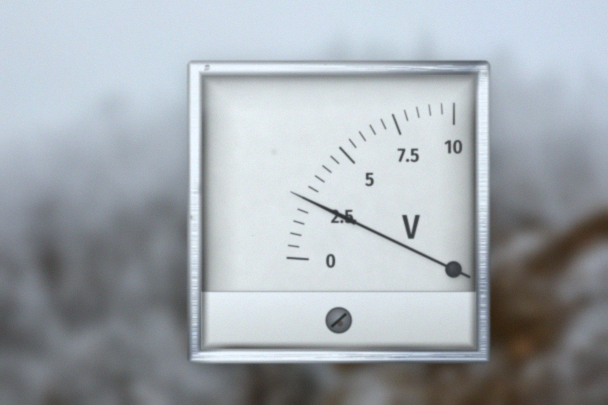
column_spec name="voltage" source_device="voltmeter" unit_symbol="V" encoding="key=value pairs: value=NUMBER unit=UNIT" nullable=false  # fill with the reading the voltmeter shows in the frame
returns value=2.5 unit=V
